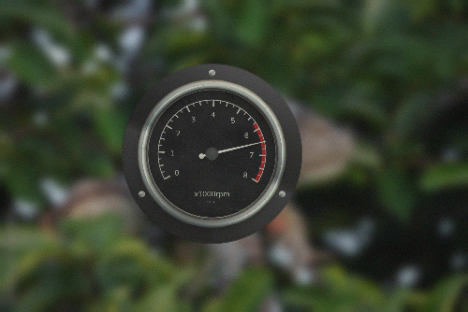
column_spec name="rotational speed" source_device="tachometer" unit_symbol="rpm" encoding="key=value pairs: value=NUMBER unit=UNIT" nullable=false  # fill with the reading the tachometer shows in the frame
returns value=6500 unit=rpm
